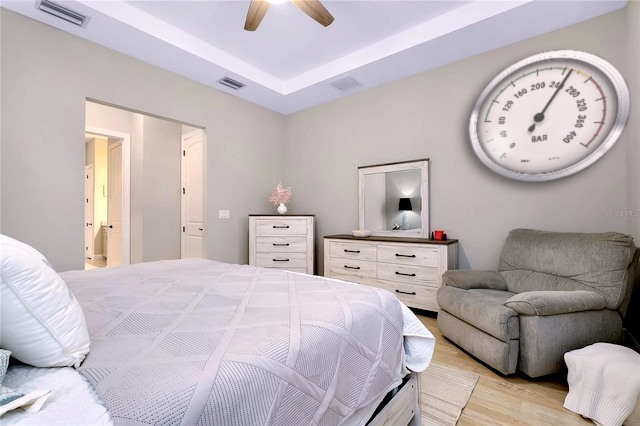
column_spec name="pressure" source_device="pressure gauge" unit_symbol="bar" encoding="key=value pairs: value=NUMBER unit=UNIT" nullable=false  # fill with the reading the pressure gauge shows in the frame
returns value=250 unit=bar
